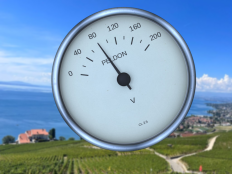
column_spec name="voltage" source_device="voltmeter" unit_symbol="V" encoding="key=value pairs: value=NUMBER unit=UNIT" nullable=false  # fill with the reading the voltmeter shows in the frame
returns value=80 unit=V
